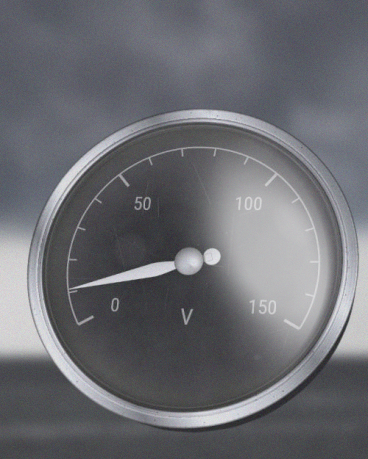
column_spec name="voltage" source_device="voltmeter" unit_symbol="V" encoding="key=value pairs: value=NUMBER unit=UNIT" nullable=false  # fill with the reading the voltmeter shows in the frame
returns value=10 unit=V
